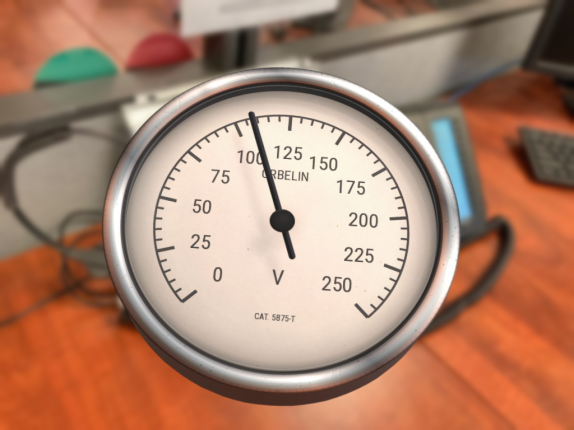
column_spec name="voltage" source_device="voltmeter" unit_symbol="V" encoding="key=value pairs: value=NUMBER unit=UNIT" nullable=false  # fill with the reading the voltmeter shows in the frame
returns value=107.5 unit=V
